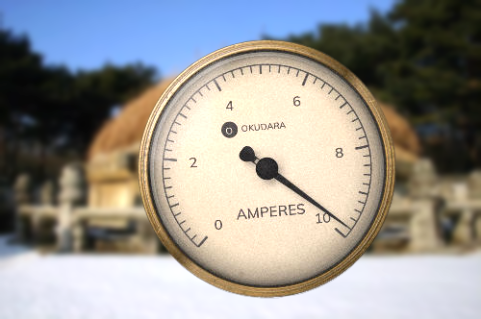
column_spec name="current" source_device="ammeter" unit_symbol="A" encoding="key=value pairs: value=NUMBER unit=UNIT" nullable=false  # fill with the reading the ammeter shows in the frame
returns value=9.8 unit=A
